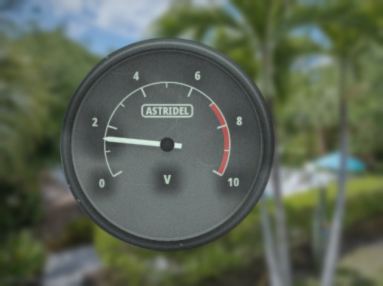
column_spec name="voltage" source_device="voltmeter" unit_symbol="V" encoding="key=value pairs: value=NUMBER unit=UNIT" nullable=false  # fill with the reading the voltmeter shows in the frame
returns value=1.5 unit=V
